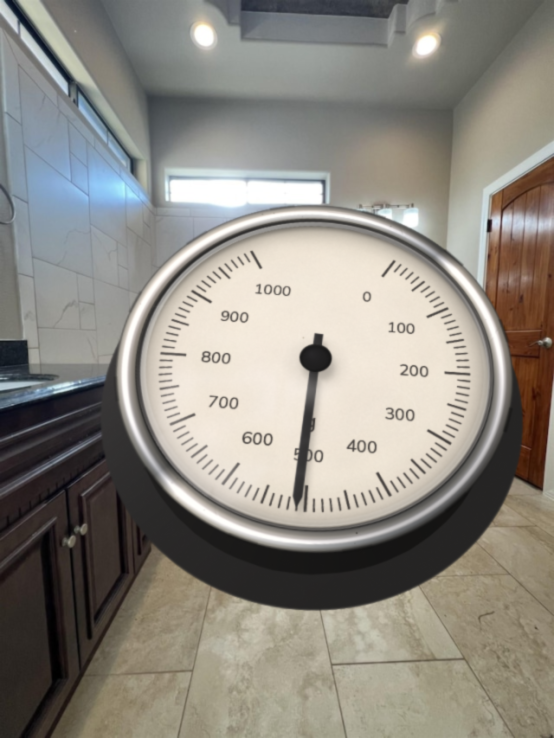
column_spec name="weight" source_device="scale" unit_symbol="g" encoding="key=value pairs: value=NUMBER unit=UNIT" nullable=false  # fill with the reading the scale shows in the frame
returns value=510 unit=g
